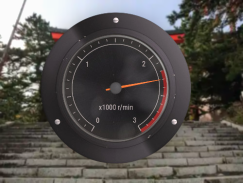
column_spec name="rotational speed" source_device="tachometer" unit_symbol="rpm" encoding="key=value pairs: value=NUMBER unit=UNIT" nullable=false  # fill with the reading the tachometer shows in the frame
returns value=2300 unit=rpm
